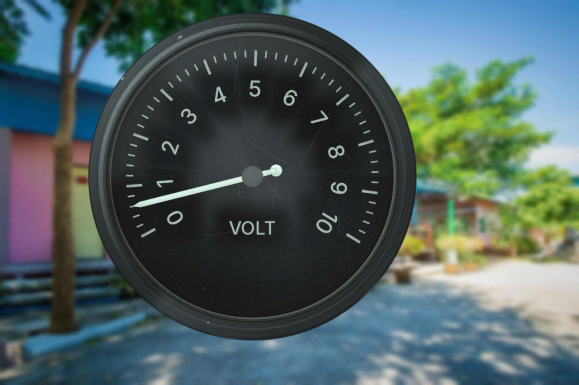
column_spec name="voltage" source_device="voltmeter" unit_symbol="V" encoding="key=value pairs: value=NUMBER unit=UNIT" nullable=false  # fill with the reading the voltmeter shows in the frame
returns value=0.6 unit=V
